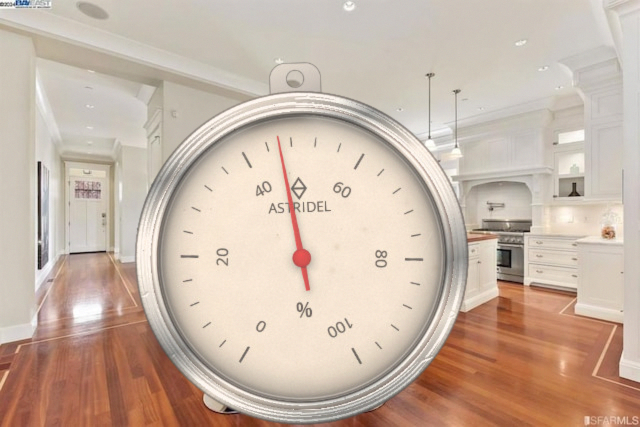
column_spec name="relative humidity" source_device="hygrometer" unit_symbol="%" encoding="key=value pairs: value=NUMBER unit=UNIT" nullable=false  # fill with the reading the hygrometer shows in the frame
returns value=46 unit=%
